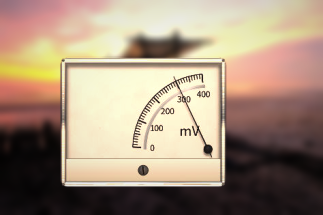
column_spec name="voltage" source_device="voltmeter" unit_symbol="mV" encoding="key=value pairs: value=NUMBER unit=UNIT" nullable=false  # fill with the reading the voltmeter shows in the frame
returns value=300 unit=mV
